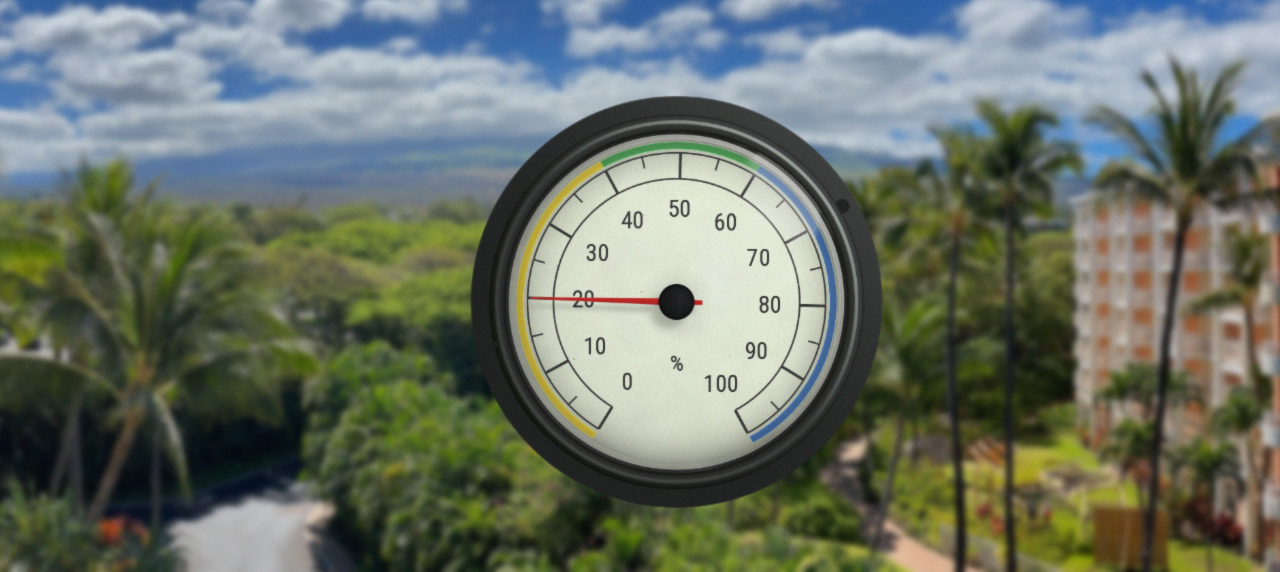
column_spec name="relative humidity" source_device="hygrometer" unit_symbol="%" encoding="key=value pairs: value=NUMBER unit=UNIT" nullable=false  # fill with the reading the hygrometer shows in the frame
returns value=20 unit=%
